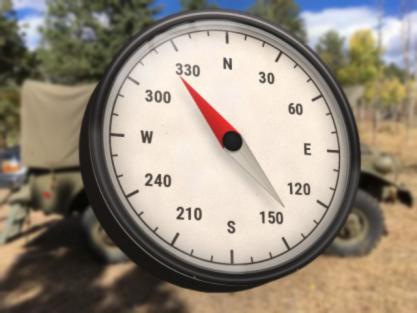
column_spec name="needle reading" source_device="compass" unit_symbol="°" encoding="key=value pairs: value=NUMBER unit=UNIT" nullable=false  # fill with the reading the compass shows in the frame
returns value=320 unit=°
